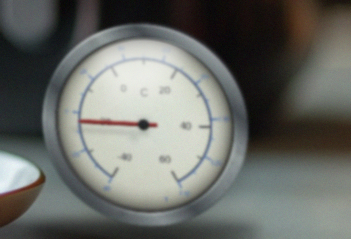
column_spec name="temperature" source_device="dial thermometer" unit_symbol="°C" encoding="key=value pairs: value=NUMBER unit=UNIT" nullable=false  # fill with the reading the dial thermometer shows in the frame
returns value=-20 unit=°C
